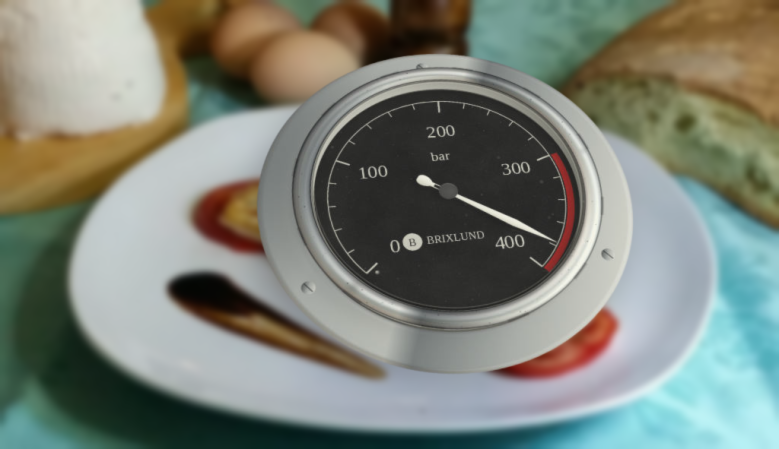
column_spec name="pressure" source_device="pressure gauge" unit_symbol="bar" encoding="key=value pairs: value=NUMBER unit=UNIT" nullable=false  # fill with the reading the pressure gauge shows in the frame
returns value=380 unit=bar
